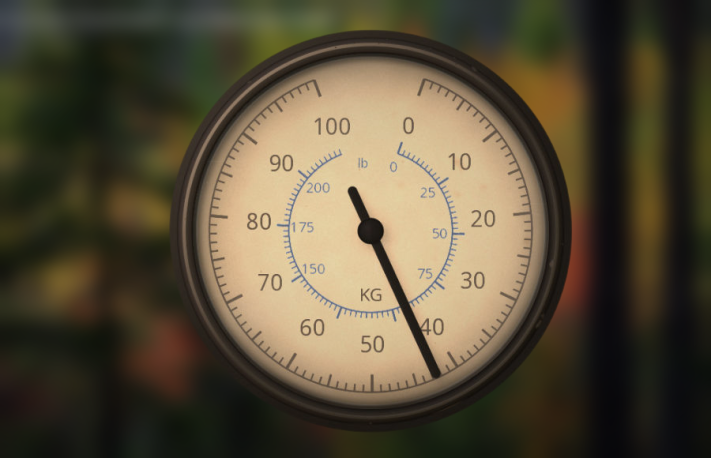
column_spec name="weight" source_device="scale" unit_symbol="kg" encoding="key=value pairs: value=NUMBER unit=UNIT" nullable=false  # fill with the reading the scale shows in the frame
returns value=42.5 unit=kg
